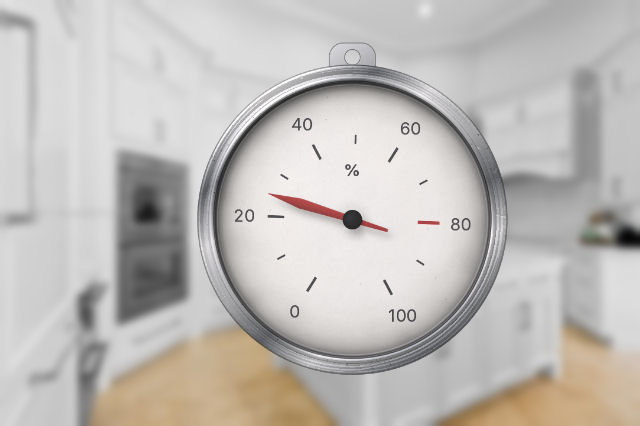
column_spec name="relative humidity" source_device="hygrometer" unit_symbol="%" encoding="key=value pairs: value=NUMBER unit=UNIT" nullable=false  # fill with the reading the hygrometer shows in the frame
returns value=25 unit=%
